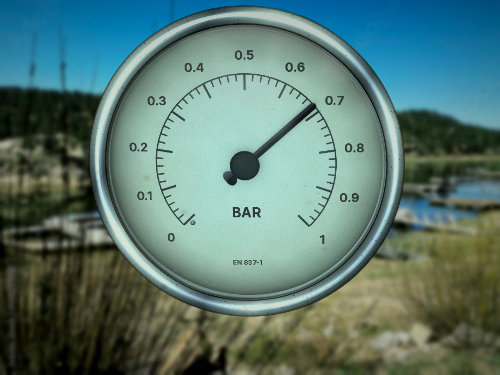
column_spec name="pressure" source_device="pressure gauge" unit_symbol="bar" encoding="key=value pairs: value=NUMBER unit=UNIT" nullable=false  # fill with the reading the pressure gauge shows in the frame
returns value=0.68 unit=bar
